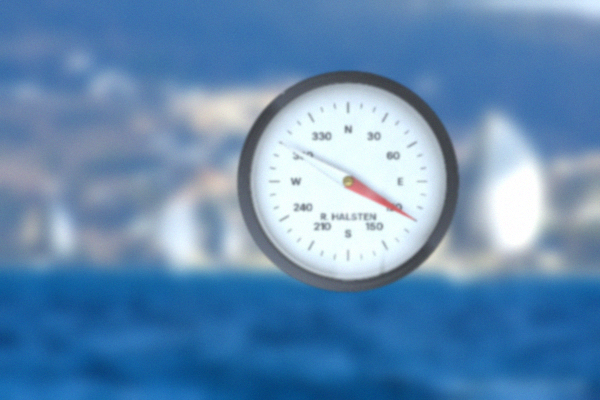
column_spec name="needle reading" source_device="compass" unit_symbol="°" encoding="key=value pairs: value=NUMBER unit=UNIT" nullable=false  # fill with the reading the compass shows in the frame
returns value=120 unit=°
